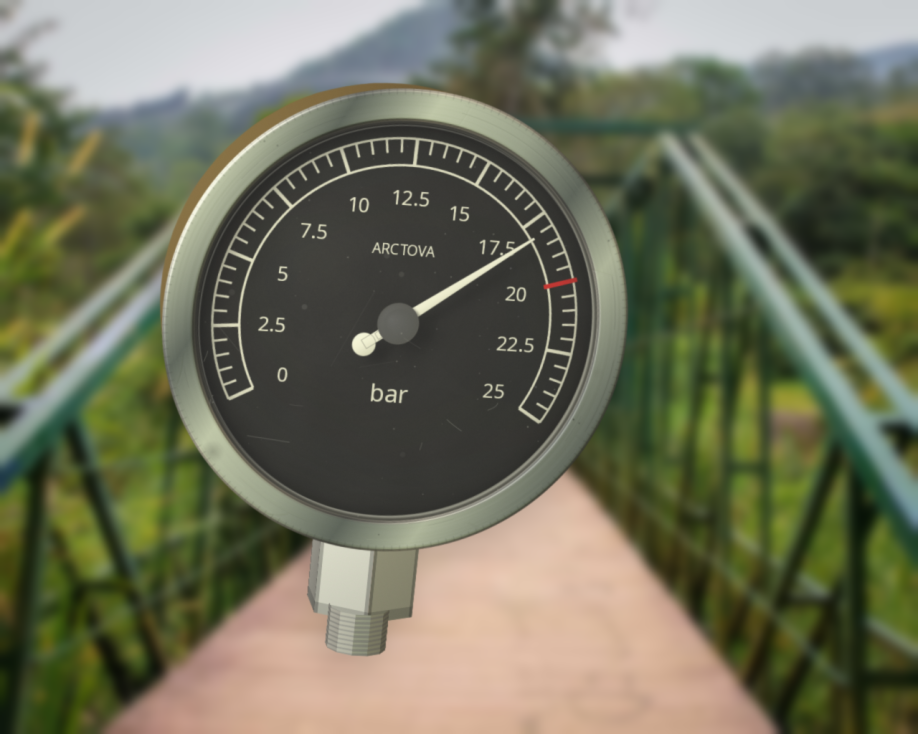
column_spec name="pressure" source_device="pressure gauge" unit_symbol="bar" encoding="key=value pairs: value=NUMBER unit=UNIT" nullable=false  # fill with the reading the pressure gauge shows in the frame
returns value=18 unit=bar
